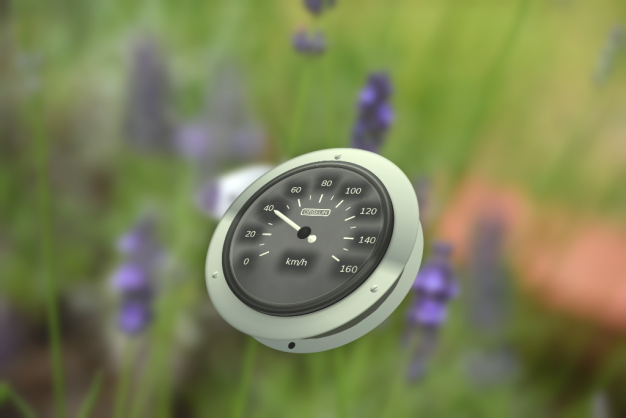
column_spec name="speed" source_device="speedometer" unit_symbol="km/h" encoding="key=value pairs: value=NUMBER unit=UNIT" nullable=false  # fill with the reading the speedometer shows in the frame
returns value=40 unit=km/h
